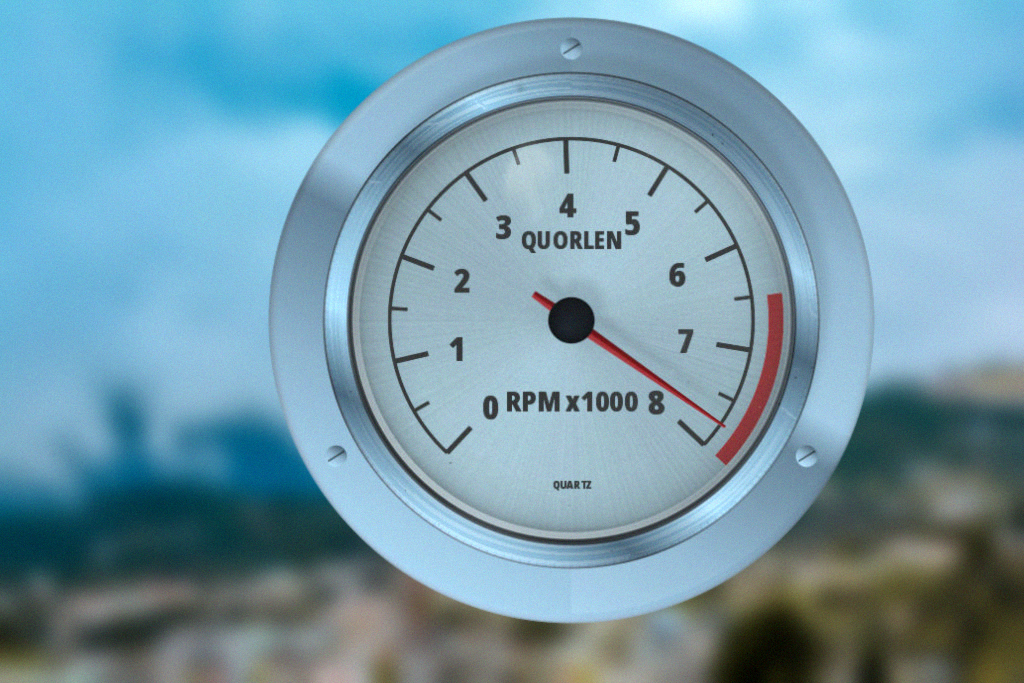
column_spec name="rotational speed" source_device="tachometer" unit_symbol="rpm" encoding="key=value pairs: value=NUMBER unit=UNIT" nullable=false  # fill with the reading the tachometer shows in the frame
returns value=7750 unit=rpm
